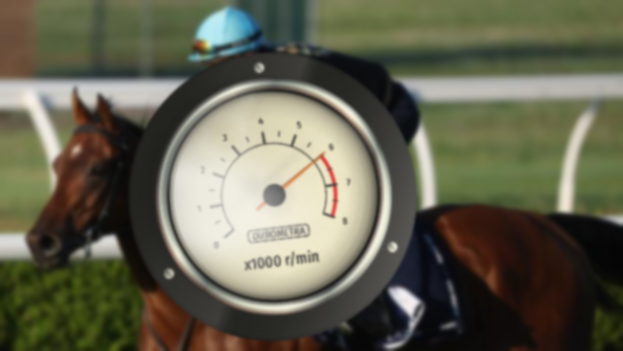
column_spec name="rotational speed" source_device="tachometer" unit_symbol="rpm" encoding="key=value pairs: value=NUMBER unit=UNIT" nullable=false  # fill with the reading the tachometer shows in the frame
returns value=6000 unit=rpm
